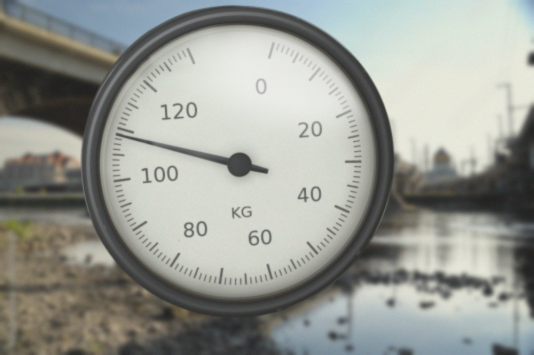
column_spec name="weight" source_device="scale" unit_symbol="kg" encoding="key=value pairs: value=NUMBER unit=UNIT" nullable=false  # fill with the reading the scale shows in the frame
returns value=109 unit=kg
